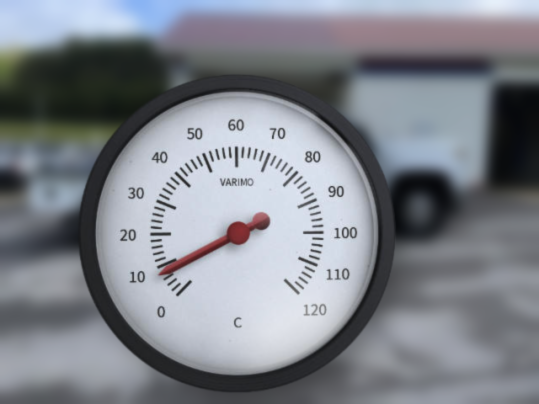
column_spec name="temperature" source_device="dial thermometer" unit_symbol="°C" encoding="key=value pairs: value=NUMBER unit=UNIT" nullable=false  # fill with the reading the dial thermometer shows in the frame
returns value=8 unit=°C
